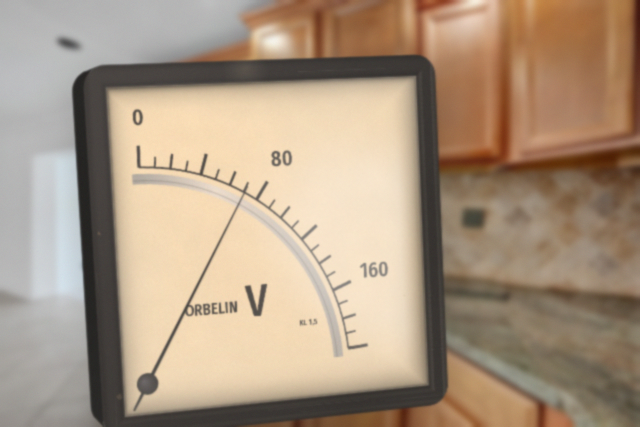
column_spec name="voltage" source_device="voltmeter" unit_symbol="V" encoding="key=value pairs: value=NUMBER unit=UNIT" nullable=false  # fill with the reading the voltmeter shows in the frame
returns value=70 unit=V
